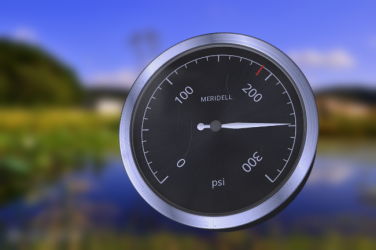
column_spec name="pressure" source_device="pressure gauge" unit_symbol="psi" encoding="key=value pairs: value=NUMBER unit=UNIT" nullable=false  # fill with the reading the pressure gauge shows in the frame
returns value=250 unit=psi
